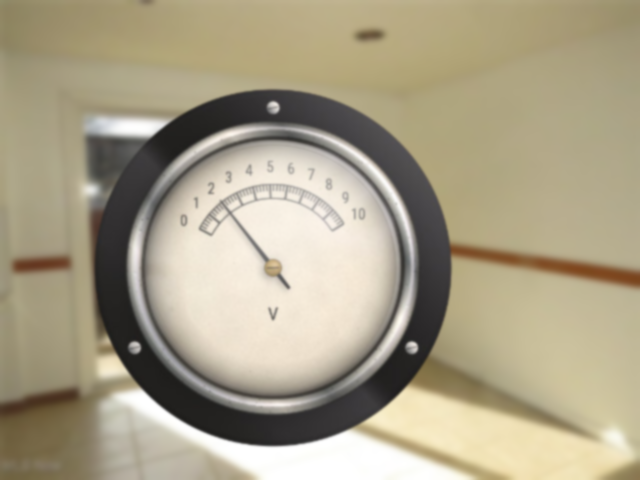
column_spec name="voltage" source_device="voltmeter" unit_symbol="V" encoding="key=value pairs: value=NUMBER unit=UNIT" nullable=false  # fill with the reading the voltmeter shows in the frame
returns value=2 unit=V
